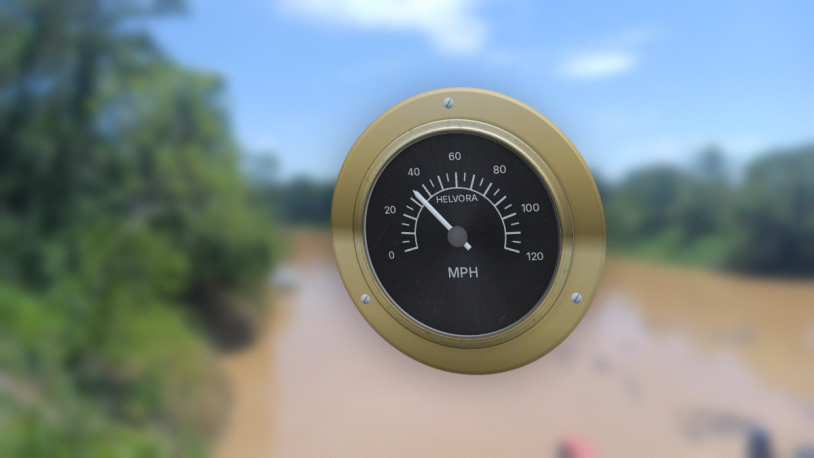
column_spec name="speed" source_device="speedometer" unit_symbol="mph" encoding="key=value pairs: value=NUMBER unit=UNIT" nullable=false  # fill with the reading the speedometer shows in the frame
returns value=35 unit=mph
